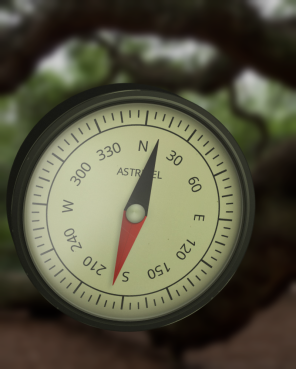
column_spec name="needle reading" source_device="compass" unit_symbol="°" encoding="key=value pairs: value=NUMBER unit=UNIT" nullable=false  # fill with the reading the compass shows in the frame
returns value=190 unit=°
